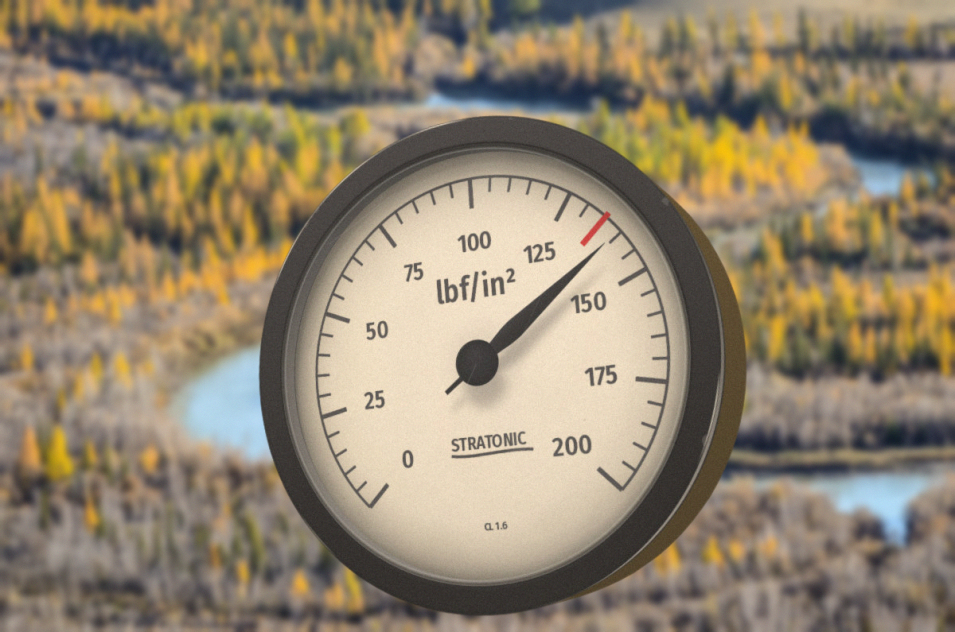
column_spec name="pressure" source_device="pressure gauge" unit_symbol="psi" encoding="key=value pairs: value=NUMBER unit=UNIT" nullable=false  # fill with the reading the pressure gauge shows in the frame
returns value=140 unit=psi
